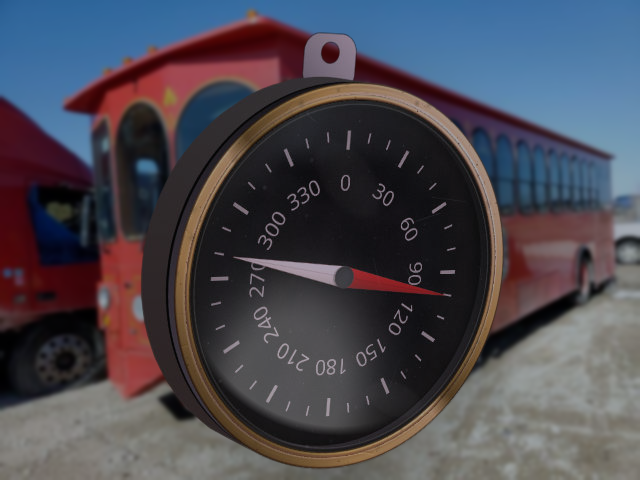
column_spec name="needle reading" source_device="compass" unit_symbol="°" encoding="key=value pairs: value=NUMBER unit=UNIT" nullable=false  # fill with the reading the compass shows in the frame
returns value=100 unit=°
